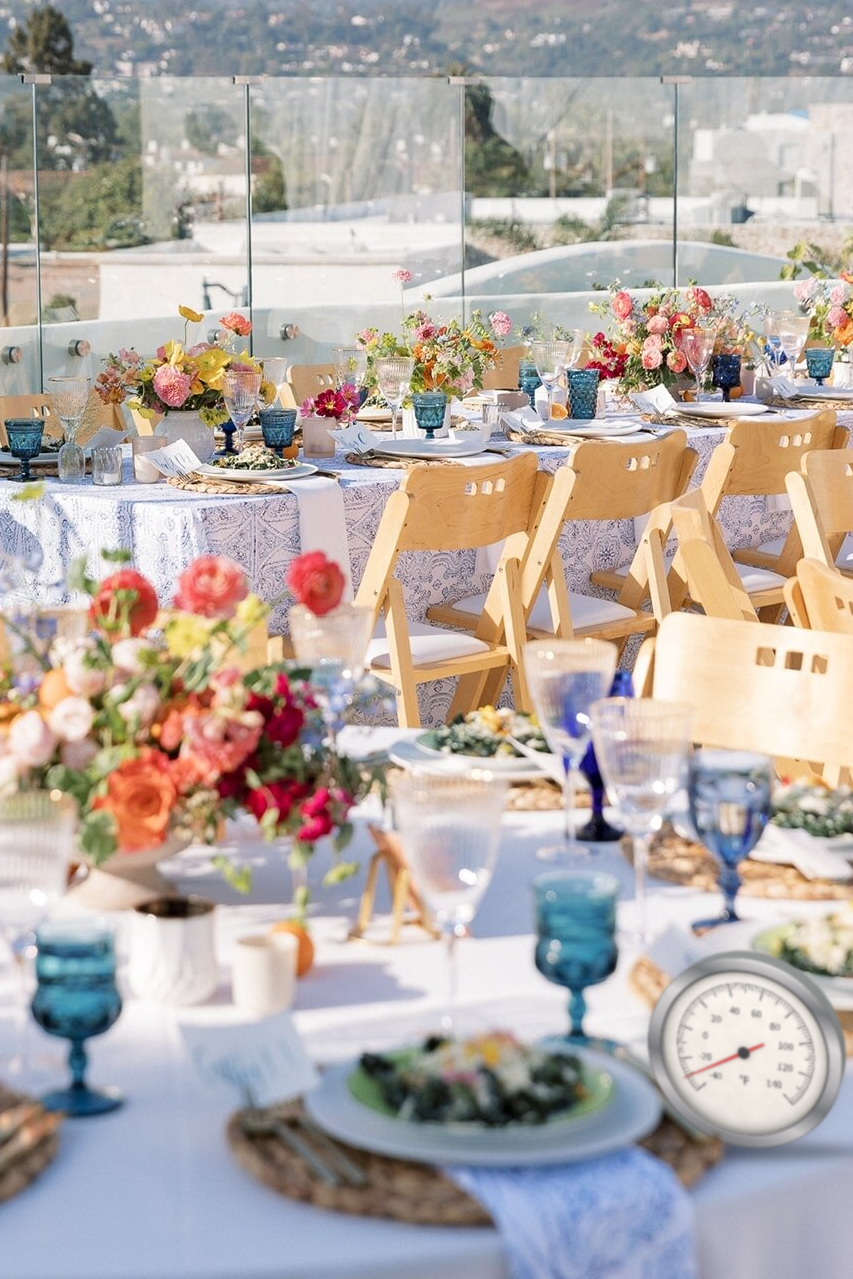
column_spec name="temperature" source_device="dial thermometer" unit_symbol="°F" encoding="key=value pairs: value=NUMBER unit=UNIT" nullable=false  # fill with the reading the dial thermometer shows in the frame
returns value=-30 unit=°F
